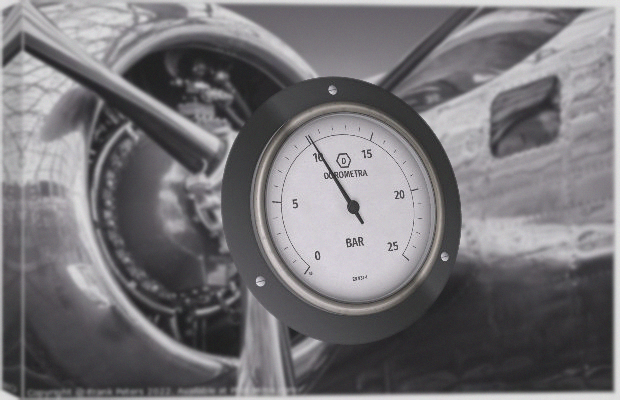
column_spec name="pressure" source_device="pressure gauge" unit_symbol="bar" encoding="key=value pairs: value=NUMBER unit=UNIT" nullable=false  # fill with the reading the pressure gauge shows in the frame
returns value=10 unit=bar
